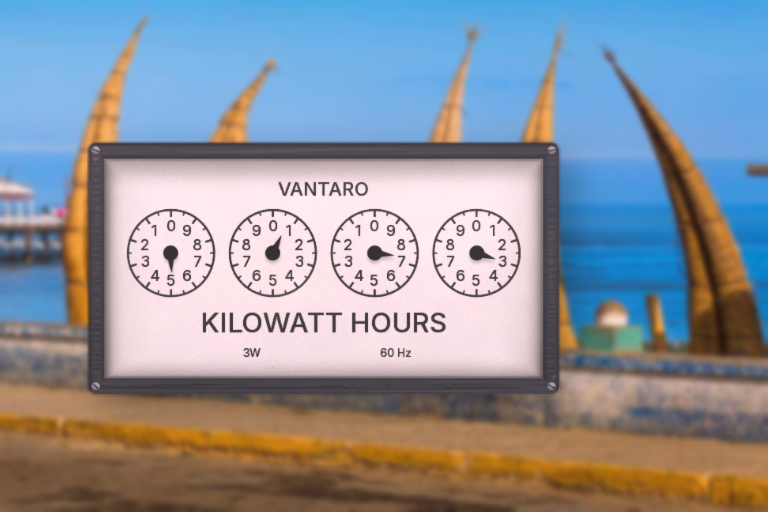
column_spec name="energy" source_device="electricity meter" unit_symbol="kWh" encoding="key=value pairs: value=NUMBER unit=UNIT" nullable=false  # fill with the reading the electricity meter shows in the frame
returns value=5073 unit=kWh
